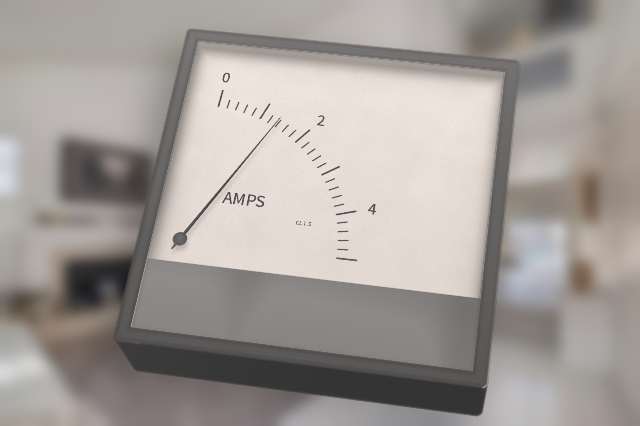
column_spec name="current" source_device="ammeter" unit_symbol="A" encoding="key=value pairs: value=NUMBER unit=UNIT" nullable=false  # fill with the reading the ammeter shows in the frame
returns value=1.4 unit=A
